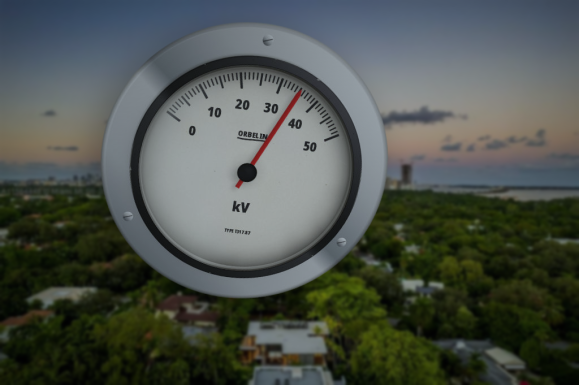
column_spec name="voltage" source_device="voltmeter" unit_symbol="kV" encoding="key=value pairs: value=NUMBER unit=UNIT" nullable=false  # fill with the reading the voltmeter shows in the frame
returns value=35 unit=kV
